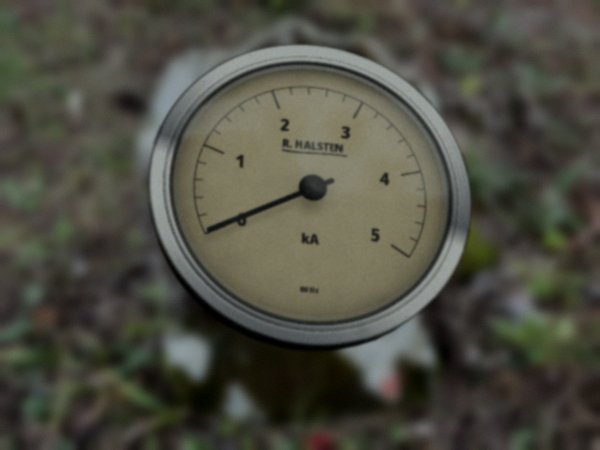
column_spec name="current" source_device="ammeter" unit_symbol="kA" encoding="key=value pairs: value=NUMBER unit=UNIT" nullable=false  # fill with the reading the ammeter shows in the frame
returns value=0 unit=kA
